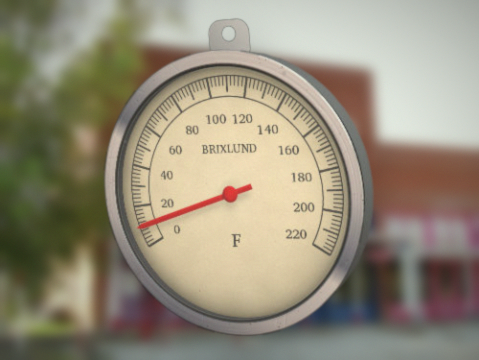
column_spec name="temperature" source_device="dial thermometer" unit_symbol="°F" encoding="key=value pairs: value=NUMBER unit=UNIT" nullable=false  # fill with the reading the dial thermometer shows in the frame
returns value=10 unit=°F
